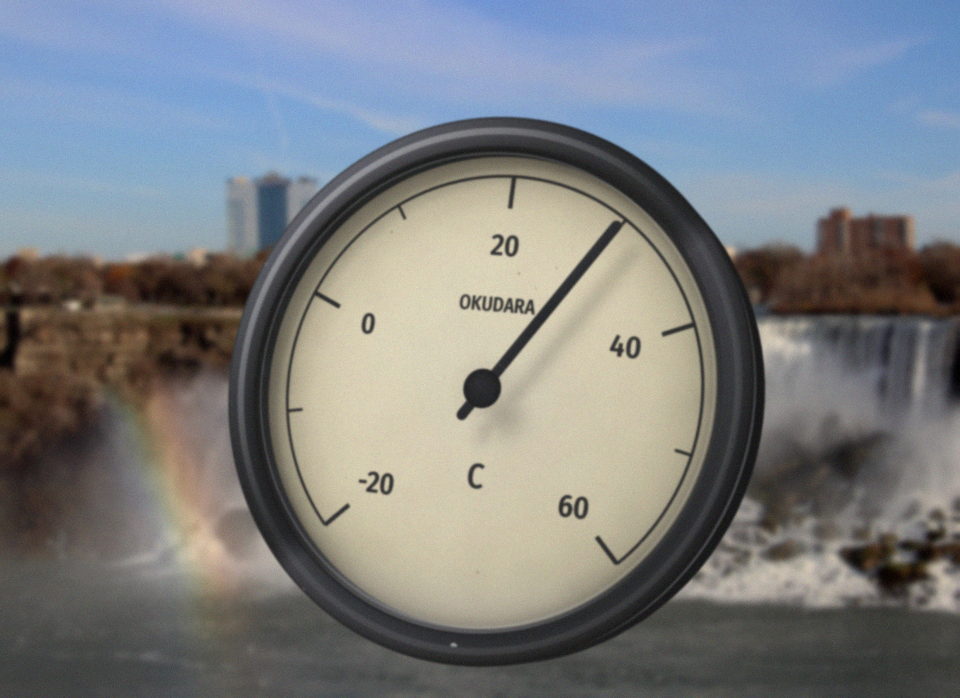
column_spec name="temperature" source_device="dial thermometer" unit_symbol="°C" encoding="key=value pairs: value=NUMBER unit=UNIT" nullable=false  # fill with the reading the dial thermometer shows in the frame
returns value=30 unit=°C
